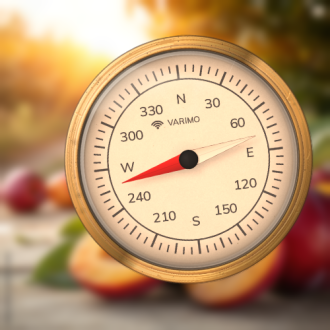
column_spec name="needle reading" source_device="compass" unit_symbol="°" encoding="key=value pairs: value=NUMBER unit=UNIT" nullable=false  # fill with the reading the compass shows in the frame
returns value=257.5 unit=°
